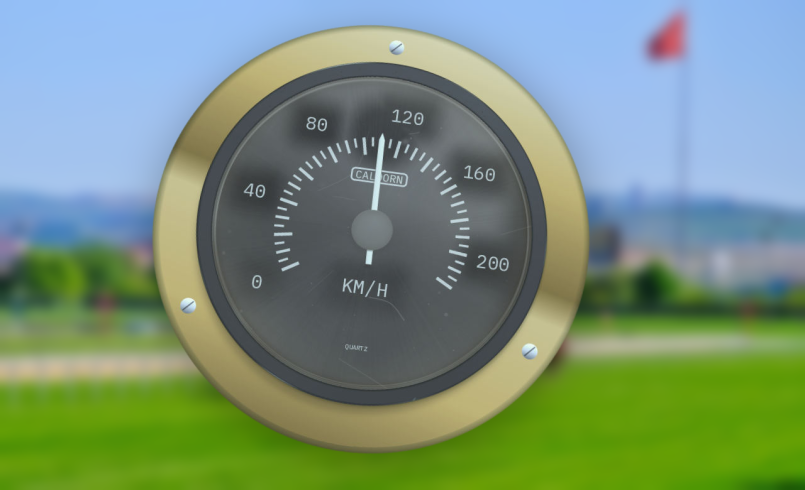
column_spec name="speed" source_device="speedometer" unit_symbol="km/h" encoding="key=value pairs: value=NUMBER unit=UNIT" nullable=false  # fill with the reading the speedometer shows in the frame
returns value=110 unit=km/h
